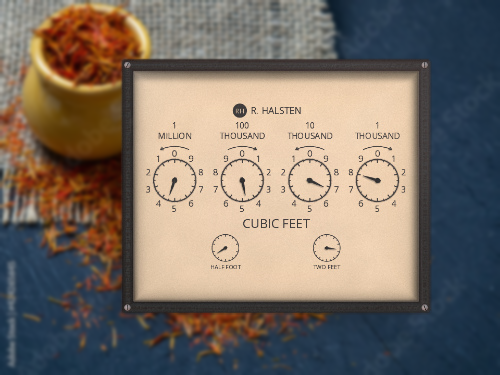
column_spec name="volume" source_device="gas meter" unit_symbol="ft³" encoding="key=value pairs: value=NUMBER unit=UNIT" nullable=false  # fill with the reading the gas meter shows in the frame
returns value=446800 unit=ft³
